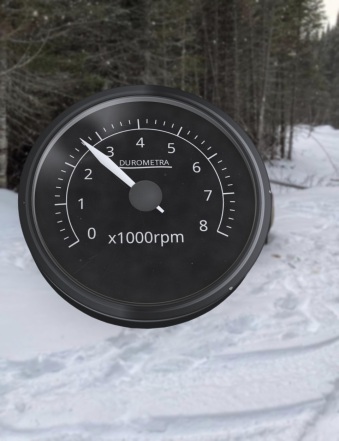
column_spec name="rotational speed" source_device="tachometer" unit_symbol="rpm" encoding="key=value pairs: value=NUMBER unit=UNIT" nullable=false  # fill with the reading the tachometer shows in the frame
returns value=2600 unit=rpm
